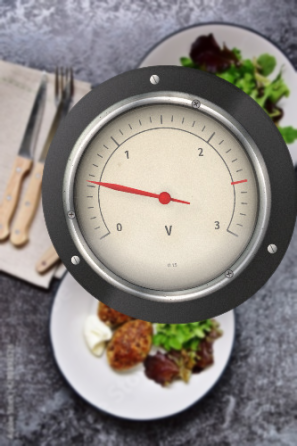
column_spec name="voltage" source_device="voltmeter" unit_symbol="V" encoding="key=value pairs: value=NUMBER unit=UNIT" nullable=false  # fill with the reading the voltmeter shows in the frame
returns value=0.55 unit=V
